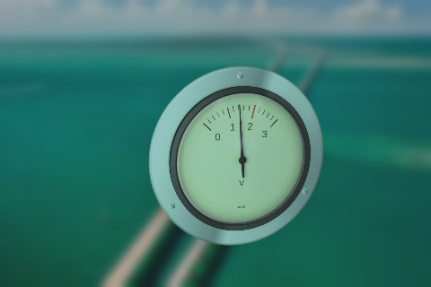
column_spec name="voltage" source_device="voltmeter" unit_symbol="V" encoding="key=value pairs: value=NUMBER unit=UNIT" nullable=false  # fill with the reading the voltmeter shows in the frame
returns value=1.4 unit=V
